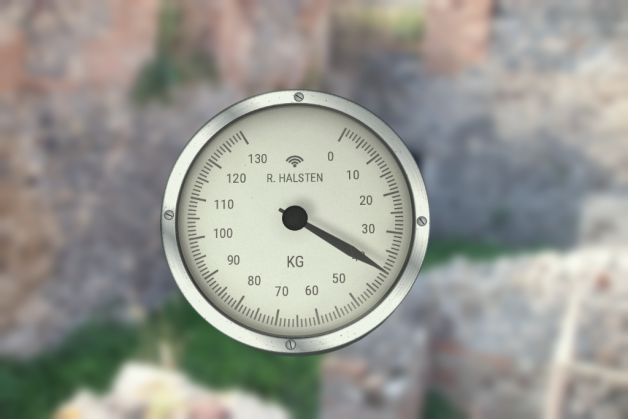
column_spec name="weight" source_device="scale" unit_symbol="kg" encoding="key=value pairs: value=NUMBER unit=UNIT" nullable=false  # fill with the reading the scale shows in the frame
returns value=40 unit=kg
